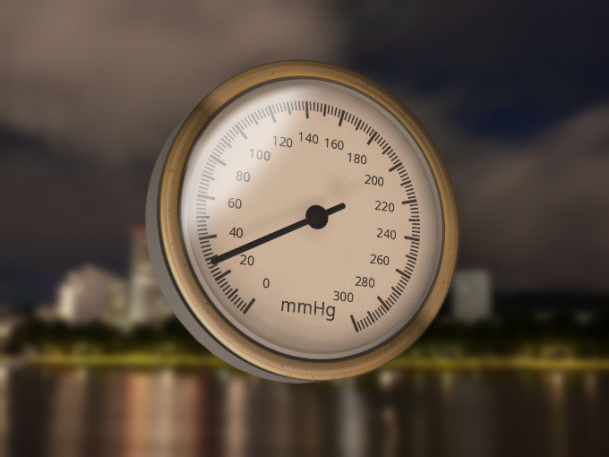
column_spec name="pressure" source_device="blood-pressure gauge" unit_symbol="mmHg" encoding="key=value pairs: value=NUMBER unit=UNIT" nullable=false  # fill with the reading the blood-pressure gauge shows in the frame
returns value=28 unit=mmHg
